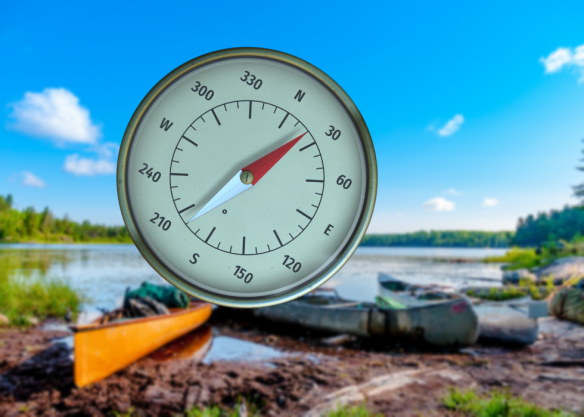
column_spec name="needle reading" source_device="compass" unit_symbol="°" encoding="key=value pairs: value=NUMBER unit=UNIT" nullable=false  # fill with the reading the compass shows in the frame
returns value=20 unit=°
